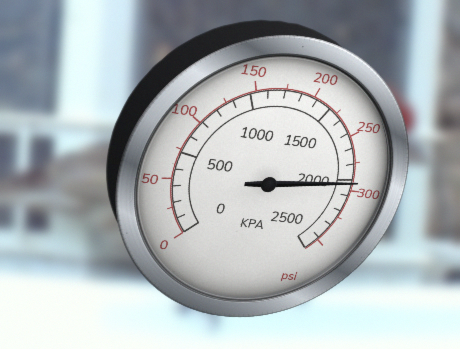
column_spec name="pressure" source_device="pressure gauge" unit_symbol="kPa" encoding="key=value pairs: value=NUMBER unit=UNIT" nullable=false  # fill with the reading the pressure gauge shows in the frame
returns value=2000 unit=kPa
